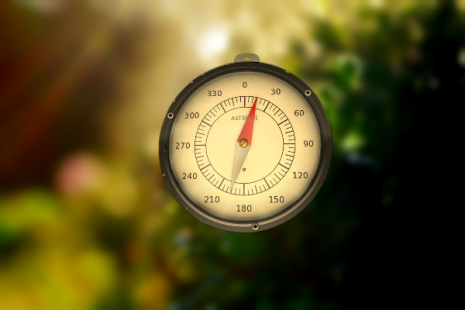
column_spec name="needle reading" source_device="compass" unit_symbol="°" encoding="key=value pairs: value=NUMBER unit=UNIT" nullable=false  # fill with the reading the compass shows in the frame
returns value=15 unit=°
